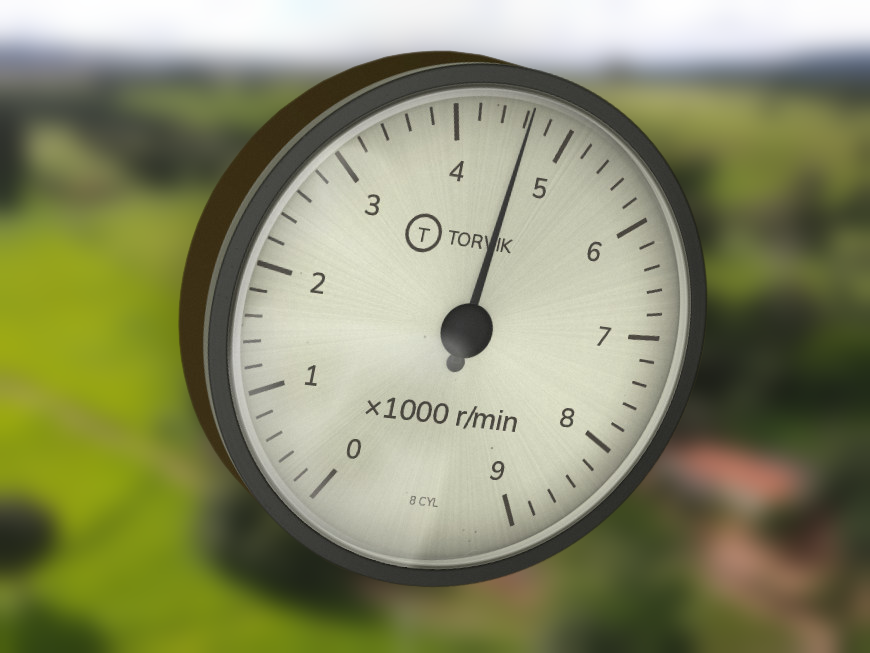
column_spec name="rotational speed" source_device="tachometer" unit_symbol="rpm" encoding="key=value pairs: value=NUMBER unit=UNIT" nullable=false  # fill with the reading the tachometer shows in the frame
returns value=4600 unit=rpm
